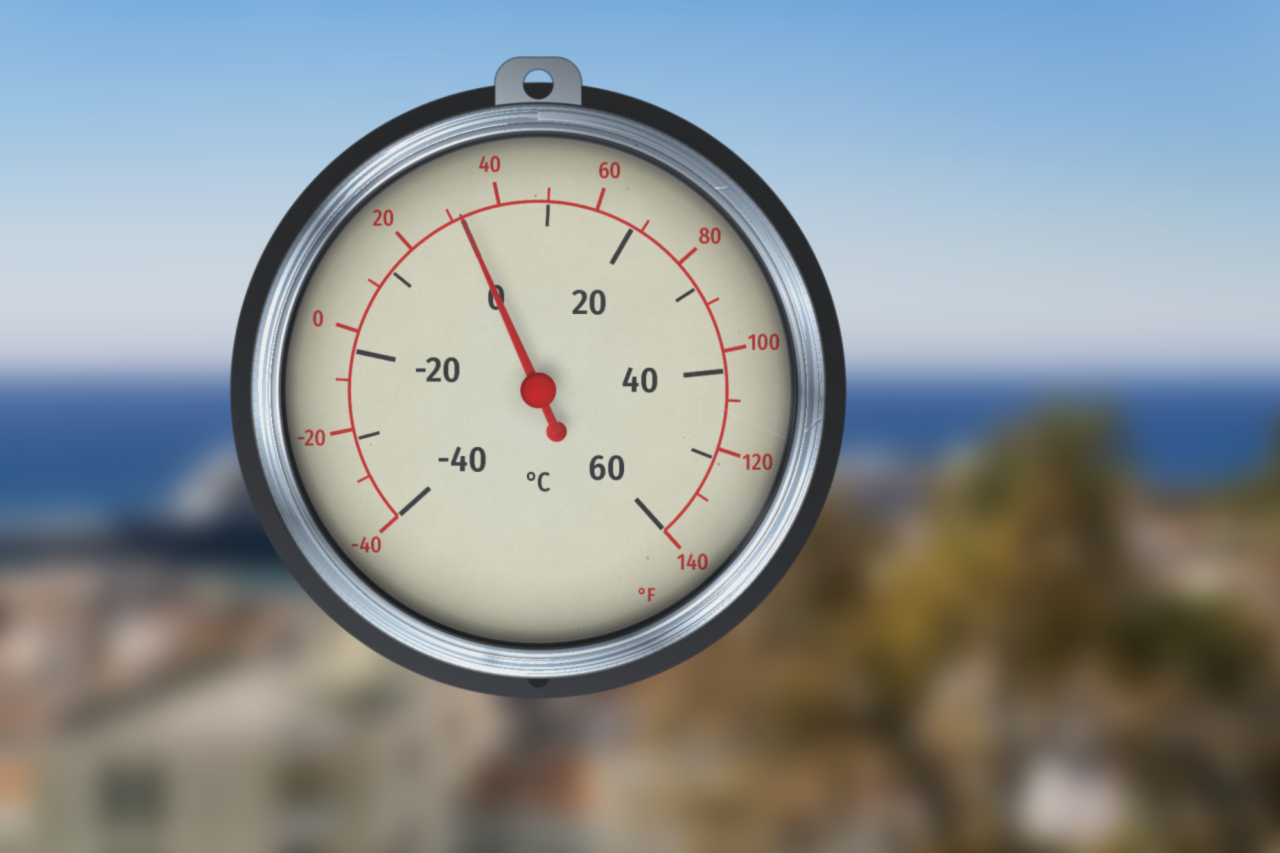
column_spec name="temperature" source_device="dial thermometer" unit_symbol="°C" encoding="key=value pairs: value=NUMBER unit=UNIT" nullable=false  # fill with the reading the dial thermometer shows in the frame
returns value=0 unit=°C
